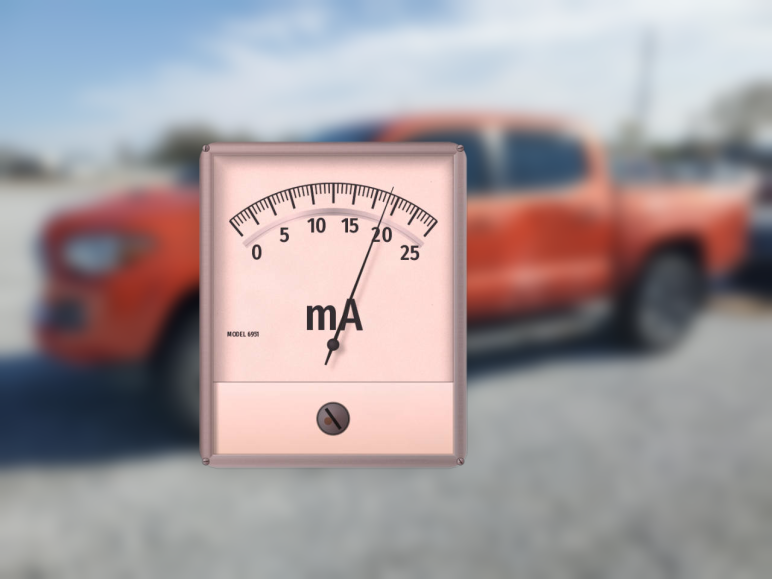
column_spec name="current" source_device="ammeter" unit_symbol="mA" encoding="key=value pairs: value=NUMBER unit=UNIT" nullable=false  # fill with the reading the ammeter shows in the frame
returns value=19 unit=mA
